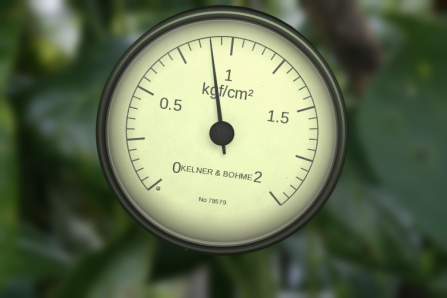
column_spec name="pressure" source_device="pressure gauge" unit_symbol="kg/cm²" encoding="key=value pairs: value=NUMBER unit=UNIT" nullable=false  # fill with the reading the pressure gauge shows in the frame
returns value=0.9 unit=kg/cm²
